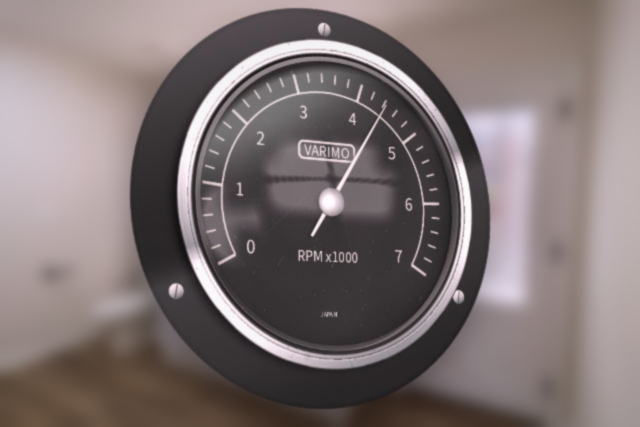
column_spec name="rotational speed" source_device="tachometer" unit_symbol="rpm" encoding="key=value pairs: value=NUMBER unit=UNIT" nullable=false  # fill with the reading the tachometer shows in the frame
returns value=4400 unit=rpm
